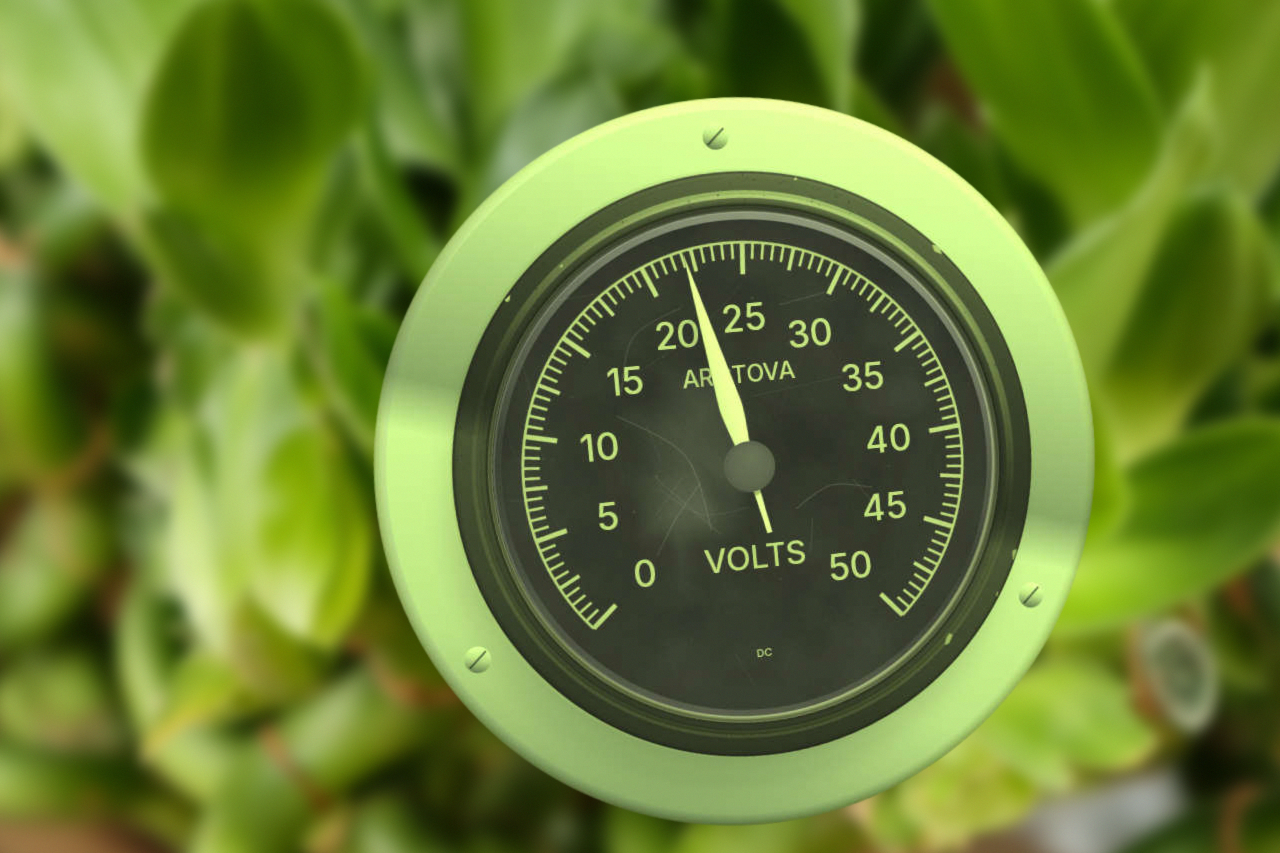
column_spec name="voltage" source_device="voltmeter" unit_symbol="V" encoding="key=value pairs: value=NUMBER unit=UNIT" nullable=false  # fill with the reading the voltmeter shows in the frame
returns value=22 unit=V
